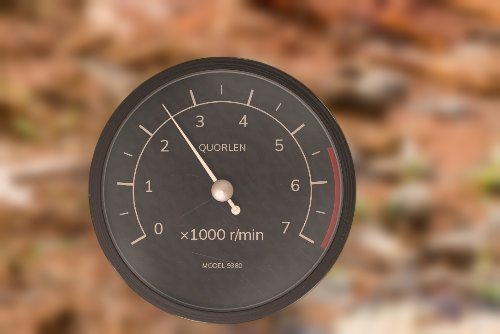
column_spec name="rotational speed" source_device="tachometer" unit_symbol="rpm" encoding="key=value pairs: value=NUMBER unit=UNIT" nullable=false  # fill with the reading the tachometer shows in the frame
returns value=2500 unit=rpm
